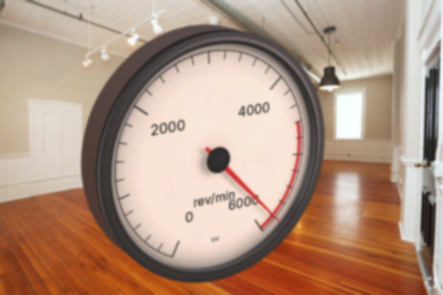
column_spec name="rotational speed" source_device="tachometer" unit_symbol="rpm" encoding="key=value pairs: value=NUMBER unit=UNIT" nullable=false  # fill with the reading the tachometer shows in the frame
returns value=5800 unit=rpm
